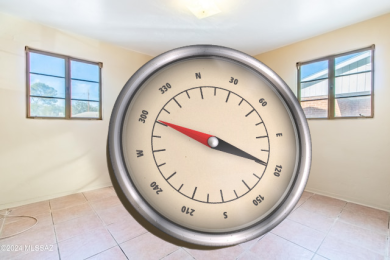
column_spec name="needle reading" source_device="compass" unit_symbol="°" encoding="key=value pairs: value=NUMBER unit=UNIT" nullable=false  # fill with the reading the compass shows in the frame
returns value=300 unit=°
